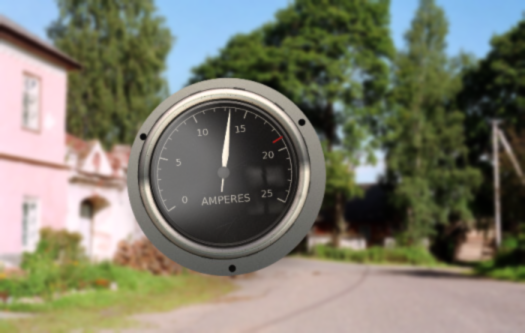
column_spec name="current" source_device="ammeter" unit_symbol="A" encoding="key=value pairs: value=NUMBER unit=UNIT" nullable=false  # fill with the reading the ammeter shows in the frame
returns value=13.5 unit=A
